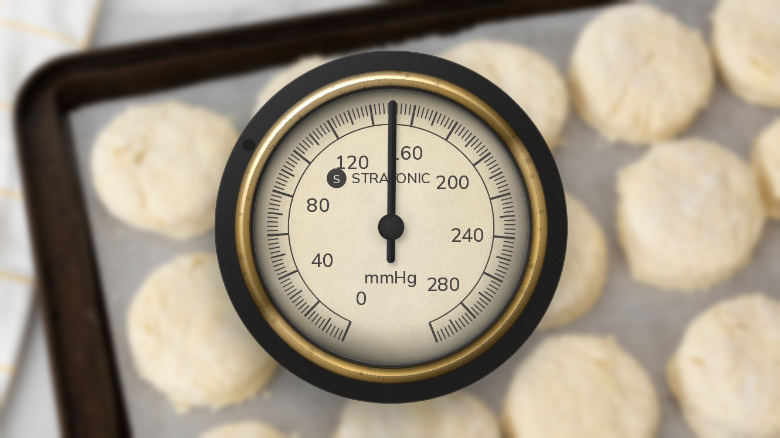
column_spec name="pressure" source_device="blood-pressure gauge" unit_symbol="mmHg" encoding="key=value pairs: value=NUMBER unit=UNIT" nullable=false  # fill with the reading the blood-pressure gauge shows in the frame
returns value=150 unit=mmHg
